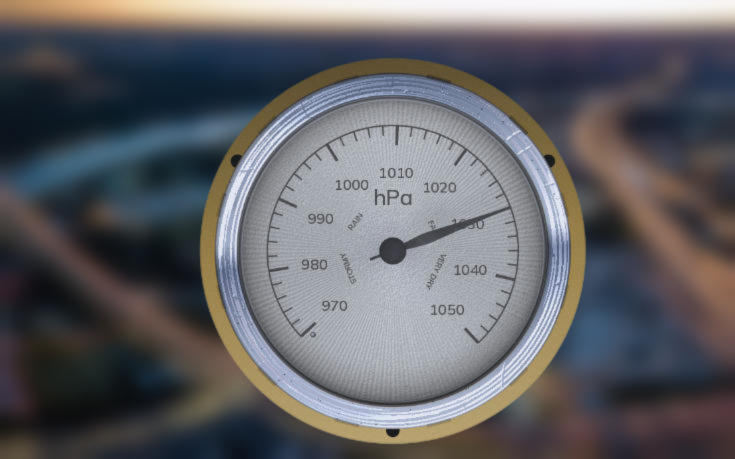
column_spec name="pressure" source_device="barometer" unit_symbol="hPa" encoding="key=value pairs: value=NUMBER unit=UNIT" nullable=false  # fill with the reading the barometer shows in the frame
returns value=1030 unit=hPa
